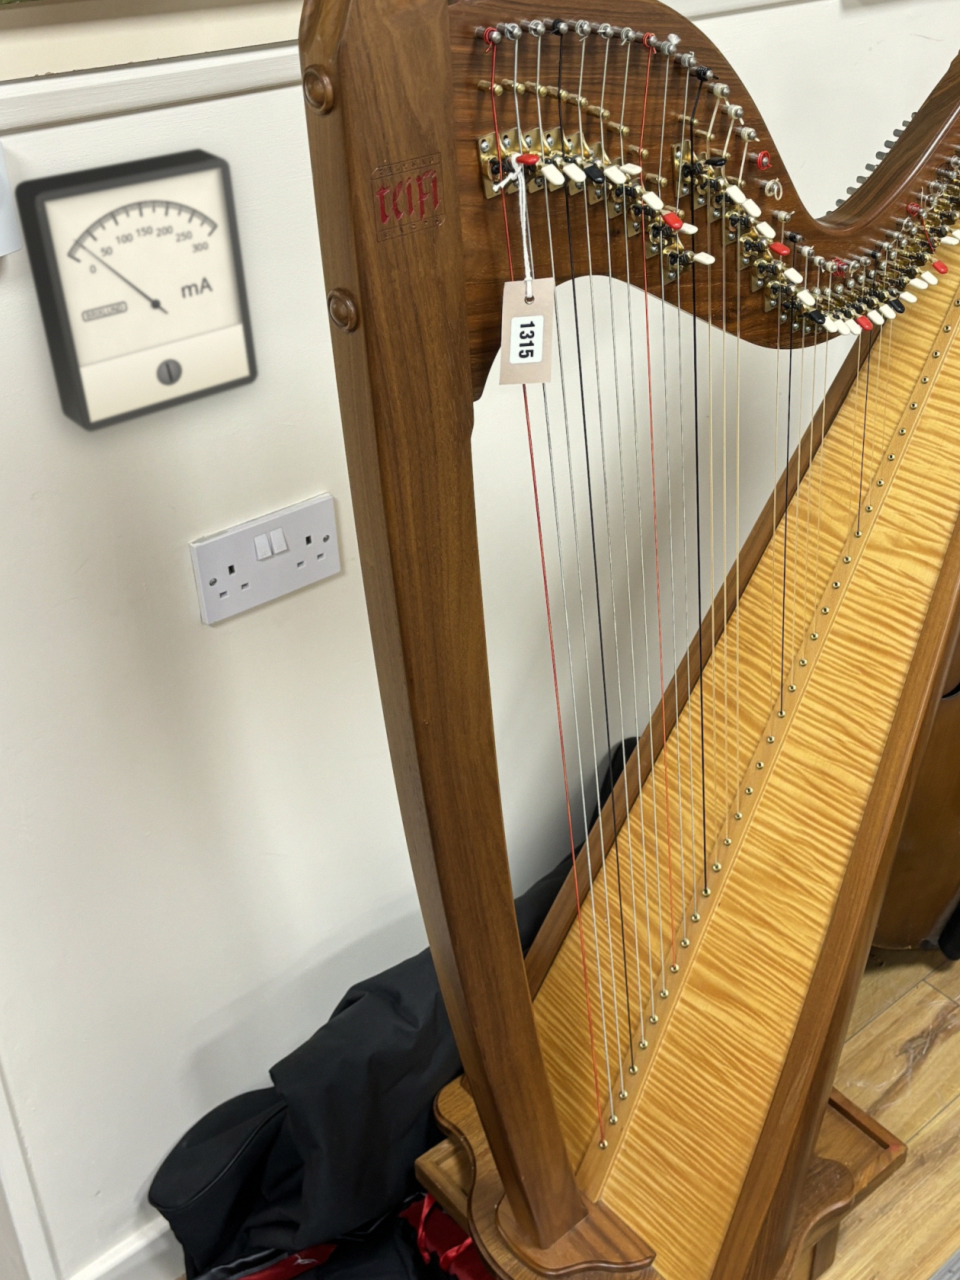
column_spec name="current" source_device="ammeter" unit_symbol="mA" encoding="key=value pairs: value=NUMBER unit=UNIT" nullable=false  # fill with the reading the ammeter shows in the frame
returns value=25 unit=mA
